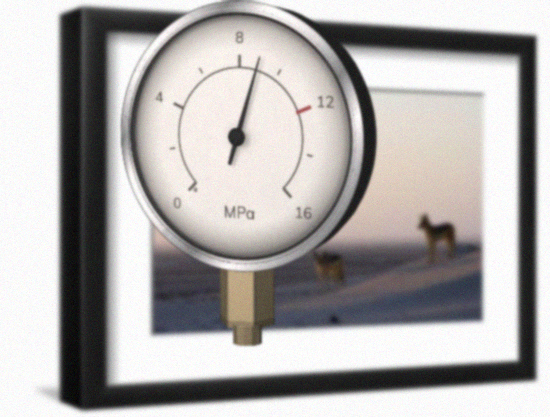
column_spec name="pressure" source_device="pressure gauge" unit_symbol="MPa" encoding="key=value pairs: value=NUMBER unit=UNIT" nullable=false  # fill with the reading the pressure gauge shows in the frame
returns value=9 unit=MPa
